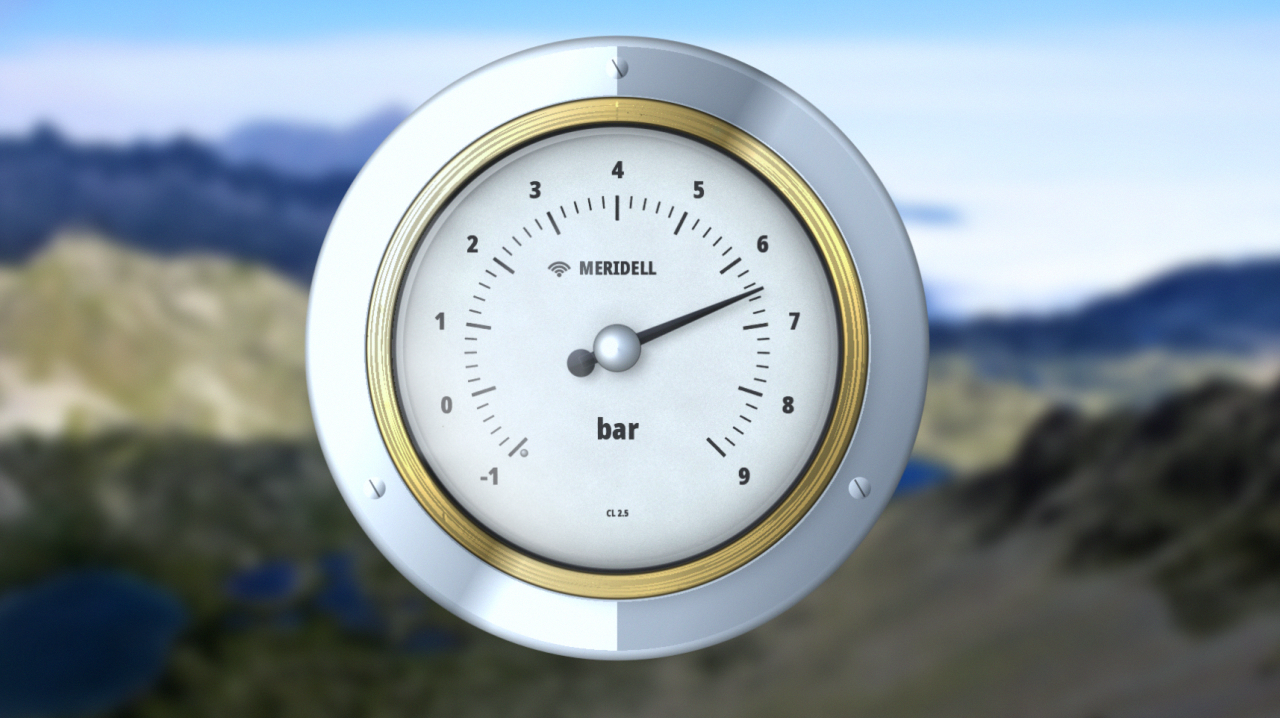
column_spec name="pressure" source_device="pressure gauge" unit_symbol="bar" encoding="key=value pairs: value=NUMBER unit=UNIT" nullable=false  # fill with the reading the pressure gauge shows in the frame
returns value=6.5 unit=bar
